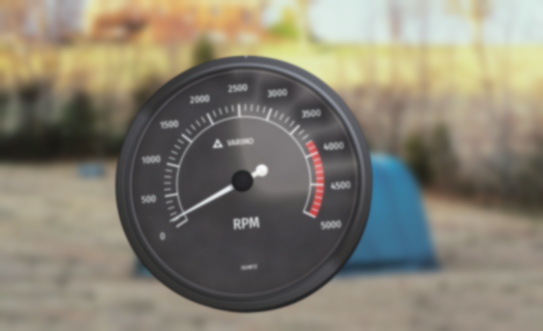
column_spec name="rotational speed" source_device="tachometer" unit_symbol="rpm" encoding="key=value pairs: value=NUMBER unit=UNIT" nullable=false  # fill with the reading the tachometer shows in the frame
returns value=100 unit=rpm
